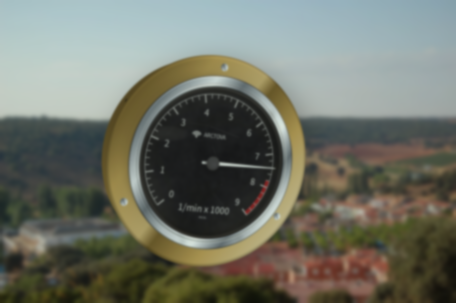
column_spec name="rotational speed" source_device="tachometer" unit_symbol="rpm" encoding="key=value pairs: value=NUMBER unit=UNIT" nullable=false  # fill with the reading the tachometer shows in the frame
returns value=7400 unit=rpm
